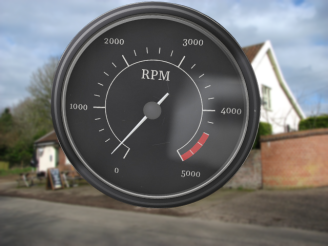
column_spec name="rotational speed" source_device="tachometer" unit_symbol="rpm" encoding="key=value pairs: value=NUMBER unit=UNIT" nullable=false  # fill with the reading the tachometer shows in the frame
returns value=200 unit=rpm
